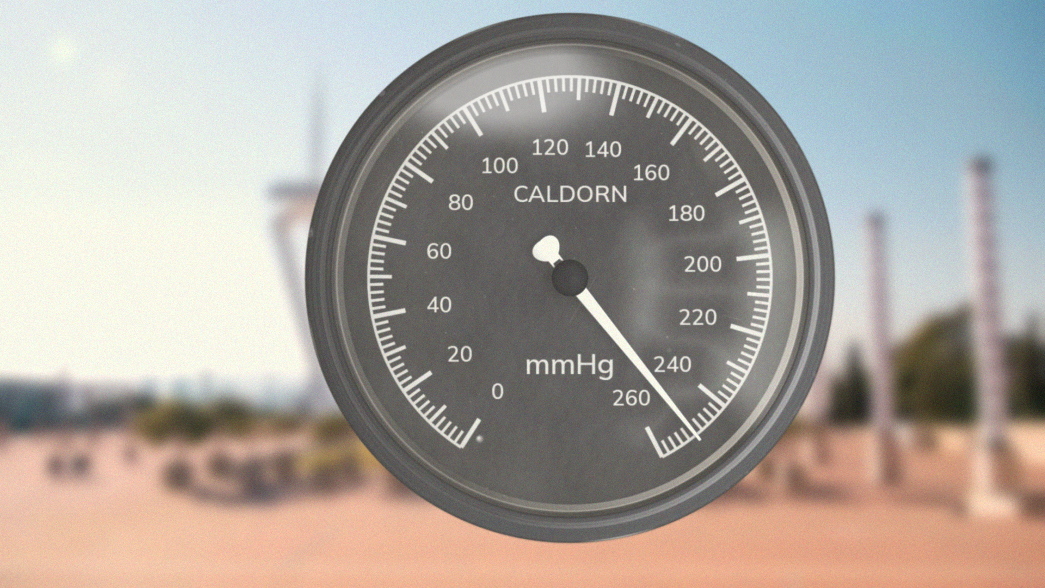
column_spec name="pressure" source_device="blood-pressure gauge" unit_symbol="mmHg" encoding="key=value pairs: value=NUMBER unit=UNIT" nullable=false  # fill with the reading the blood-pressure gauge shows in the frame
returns value=250 unit=mmHg
